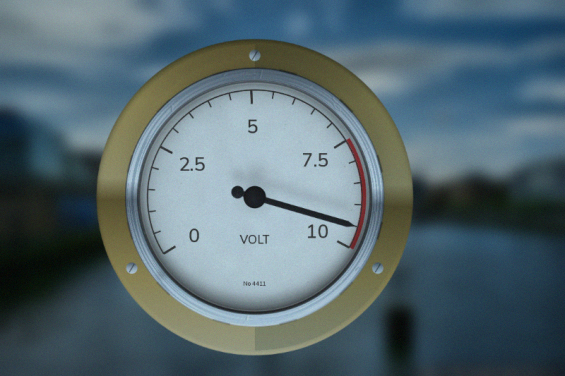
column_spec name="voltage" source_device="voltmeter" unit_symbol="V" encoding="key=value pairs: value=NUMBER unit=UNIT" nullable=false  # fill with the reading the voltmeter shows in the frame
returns value=9.5 unit=V
